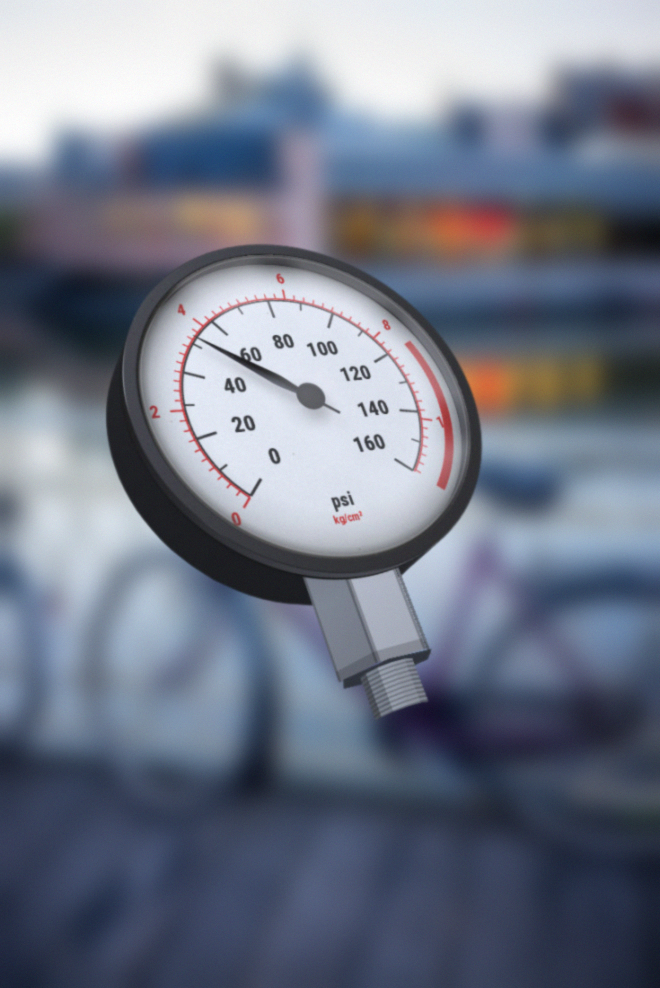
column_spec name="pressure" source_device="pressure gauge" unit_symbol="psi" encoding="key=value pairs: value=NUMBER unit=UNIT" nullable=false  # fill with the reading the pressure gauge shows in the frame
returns value=50 unit=psi
